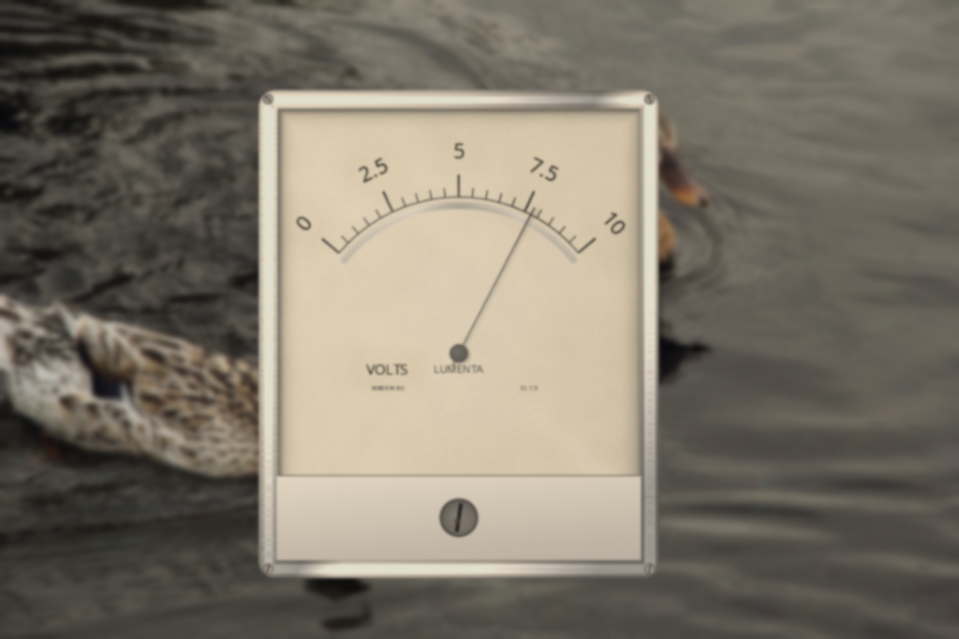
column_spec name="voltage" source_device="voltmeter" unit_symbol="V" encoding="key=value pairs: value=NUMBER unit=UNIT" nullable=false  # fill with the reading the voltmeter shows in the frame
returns value=7.75 unit=V
